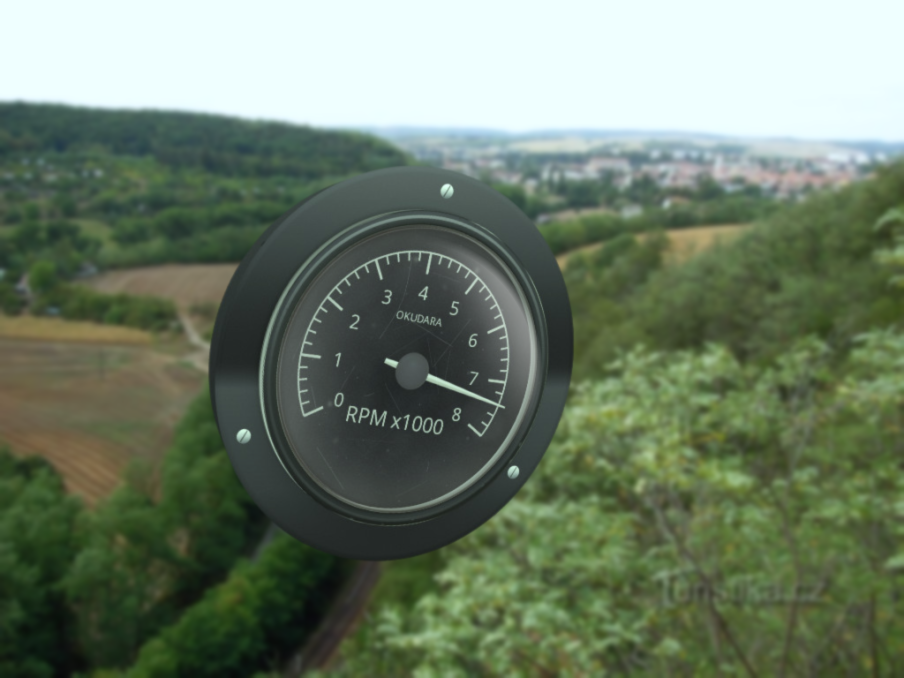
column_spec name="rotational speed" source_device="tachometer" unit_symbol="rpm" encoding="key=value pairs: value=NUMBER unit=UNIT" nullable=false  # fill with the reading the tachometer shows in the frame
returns value=7400 unit=rpm
